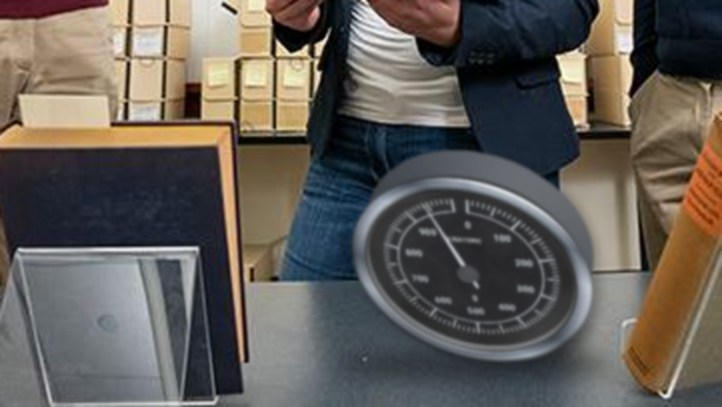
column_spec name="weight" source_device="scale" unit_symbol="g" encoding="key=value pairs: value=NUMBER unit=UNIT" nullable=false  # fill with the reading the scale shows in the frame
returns value=950 unit=g
